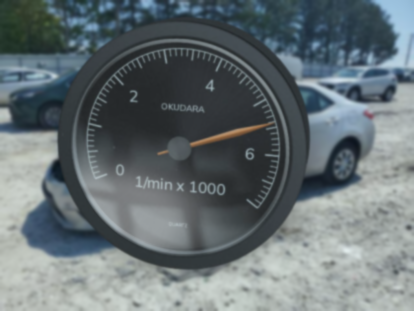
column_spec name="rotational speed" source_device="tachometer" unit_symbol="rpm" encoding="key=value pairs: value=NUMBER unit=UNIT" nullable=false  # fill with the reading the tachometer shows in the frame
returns value=5400 unit=rpm
